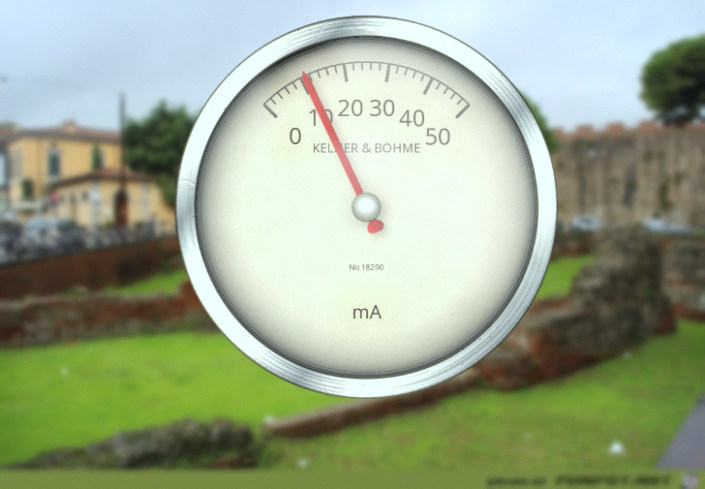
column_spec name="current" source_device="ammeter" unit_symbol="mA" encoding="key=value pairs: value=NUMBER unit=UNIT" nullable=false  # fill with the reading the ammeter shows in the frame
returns value=11 unit=mA
